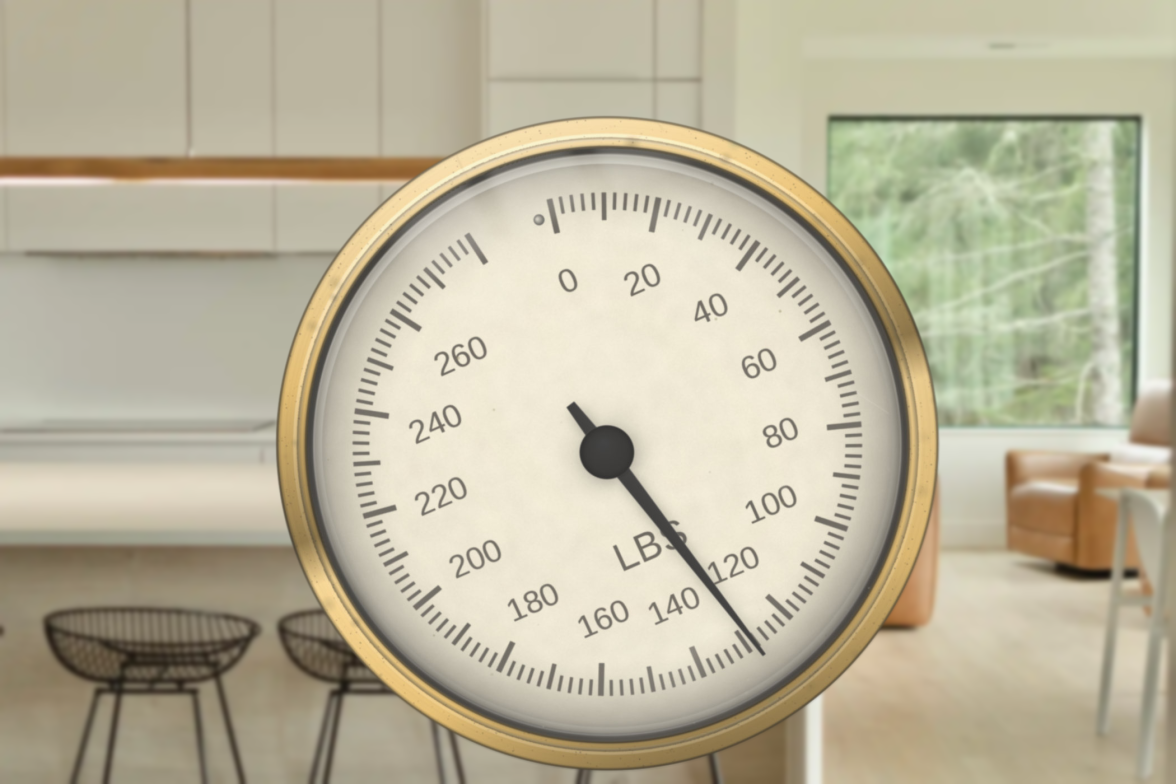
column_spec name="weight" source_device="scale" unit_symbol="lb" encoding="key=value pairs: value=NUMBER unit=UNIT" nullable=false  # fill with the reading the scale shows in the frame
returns value=128 unit=lb
